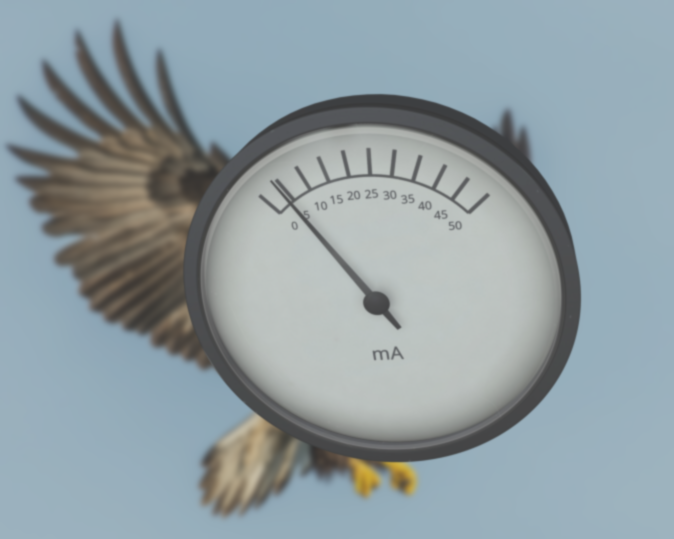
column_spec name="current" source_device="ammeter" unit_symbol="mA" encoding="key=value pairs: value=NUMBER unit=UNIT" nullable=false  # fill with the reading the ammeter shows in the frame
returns value=5 unit=mA
